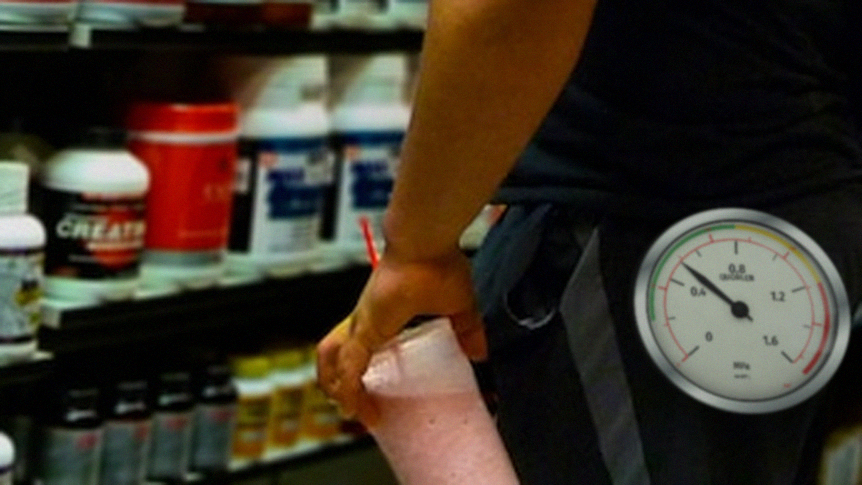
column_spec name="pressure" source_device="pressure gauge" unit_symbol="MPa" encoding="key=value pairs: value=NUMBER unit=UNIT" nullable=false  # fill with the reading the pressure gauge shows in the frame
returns value=0.5 unit=MPa
